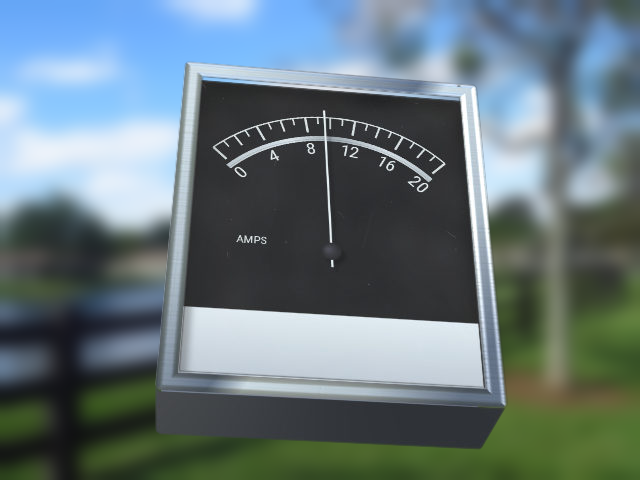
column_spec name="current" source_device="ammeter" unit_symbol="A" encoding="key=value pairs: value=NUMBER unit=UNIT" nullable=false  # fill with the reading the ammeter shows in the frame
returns value=9.5 unit=A
